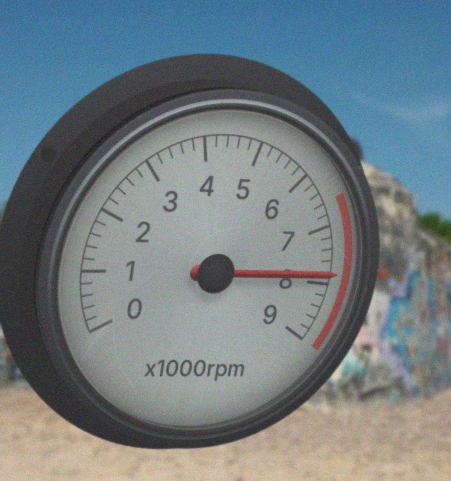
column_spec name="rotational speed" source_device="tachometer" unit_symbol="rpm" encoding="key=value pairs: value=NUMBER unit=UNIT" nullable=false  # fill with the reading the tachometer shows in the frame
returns value=7800 unit=rpm
